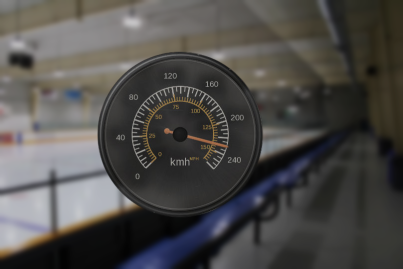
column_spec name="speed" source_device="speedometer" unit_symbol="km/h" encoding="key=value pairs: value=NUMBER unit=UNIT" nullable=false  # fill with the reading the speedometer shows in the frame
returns value=230 unit=km/h
